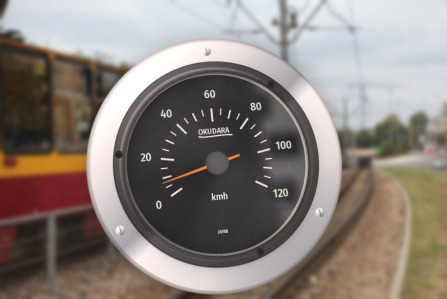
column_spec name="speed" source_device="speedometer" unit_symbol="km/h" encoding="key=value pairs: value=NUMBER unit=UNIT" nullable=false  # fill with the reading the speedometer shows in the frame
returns value=7.5 unit=km/h
